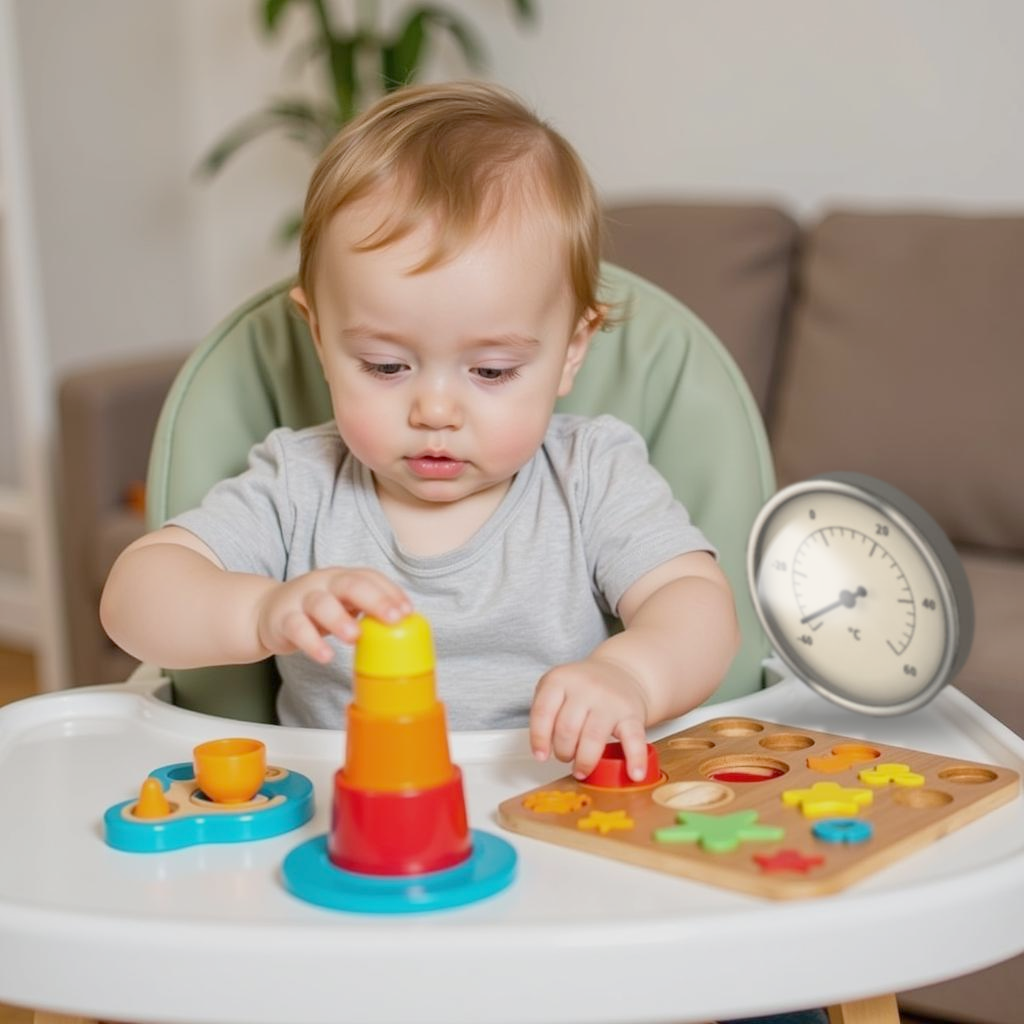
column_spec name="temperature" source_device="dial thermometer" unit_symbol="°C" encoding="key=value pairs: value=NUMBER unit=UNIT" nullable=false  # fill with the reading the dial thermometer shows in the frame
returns value=-36 unit=°C
